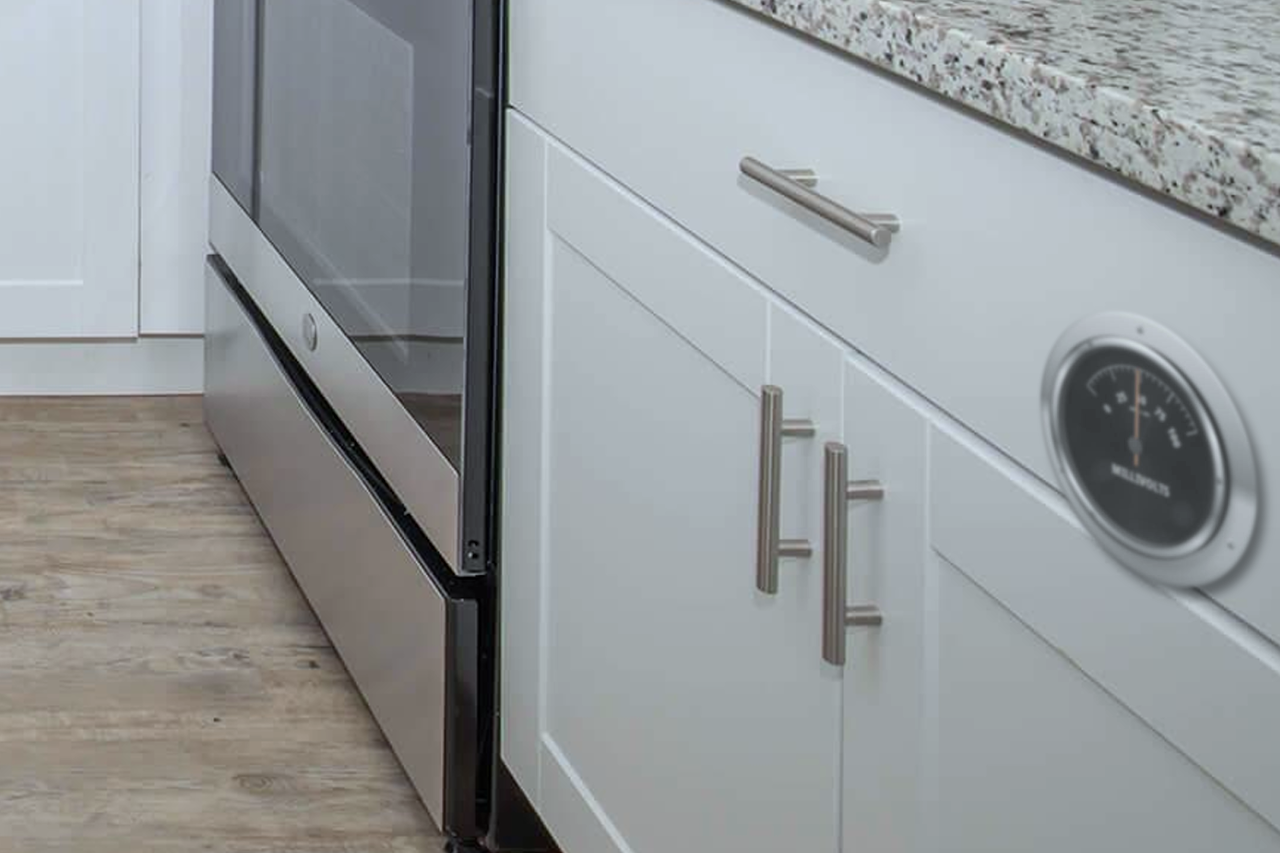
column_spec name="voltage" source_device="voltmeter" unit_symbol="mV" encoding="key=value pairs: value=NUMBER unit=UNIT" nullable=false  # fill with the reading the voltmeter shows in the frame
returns value=50 unit=mV
